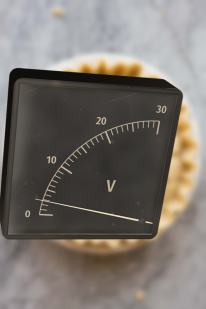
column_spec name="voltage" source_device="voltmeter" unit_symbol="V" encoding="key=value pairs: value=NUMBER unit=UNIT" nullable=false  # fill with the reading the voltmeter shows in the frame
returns value=3 unit=V
